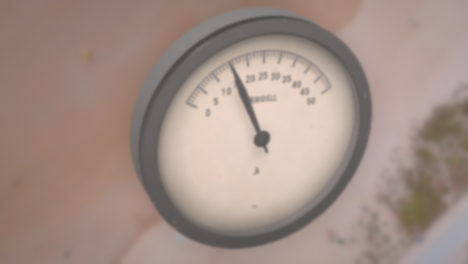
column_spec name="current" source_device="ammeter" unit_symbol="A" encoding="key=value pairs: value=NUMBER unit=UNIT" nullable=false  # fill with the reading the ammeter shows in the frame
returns value=15 unit=A
